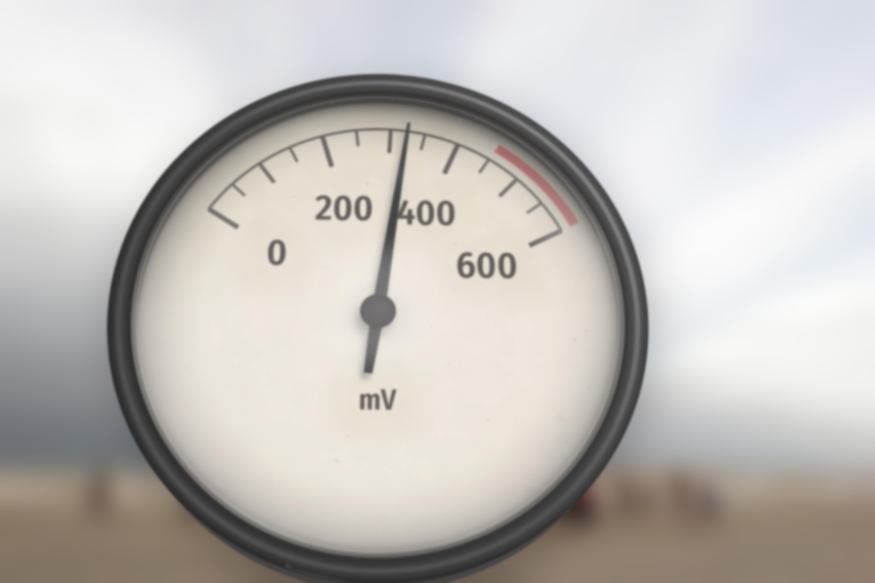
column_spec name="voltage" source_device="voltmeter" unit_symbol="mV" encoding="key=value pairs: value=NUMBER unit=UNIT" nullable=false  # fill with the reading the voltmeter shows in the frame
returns value=325 unit=mV
